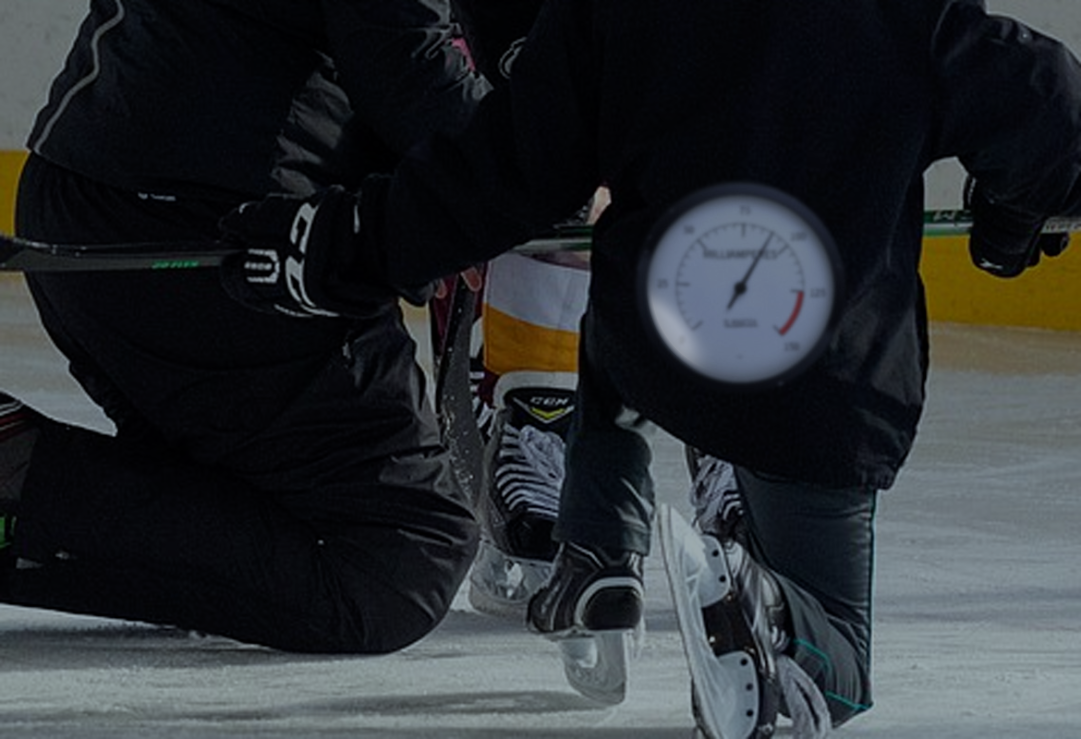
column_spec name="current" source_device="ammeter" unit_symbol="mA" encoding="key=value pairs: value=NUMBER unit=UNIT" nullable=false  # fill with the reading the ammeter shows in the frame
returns value=90 unit=mA
